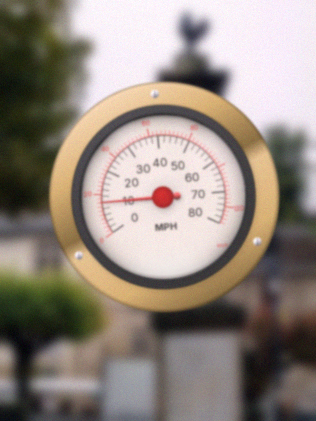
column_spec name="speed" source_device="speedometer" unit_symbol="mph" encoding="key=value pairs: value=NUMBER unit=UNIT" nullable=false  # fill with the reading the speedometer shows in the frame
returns value=10 unit=mph
